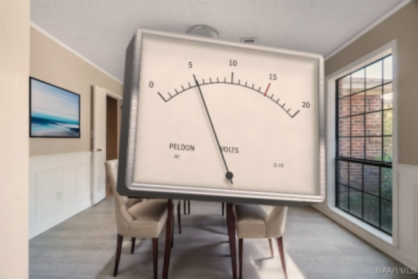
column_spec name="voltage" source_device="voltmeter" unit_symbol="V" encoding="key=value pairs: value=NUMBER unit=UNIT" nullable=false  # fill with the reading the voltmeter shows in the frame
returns value=5 unit=V
